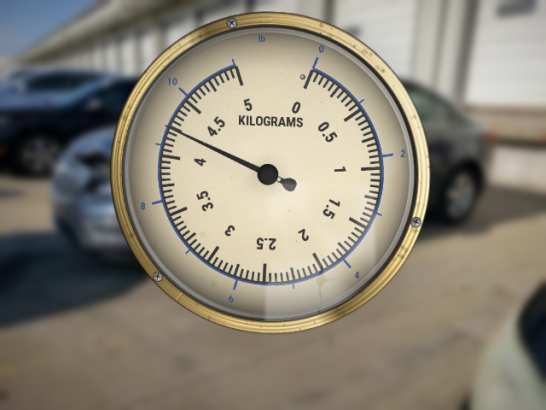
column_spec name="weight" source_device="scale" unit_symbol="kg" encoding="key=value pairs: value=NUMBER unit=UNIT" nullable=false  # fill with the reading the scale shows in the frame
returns value=4.25 unit=kg
